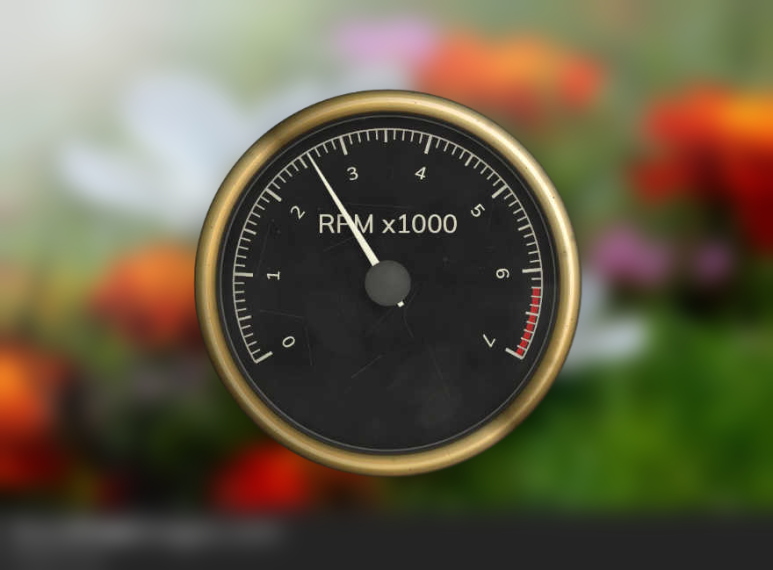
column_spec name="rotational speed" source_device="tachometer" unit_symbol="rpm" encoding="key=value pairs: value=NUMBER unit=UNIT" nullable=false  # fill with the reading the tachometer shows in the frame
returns value=2600 unit=rpm
